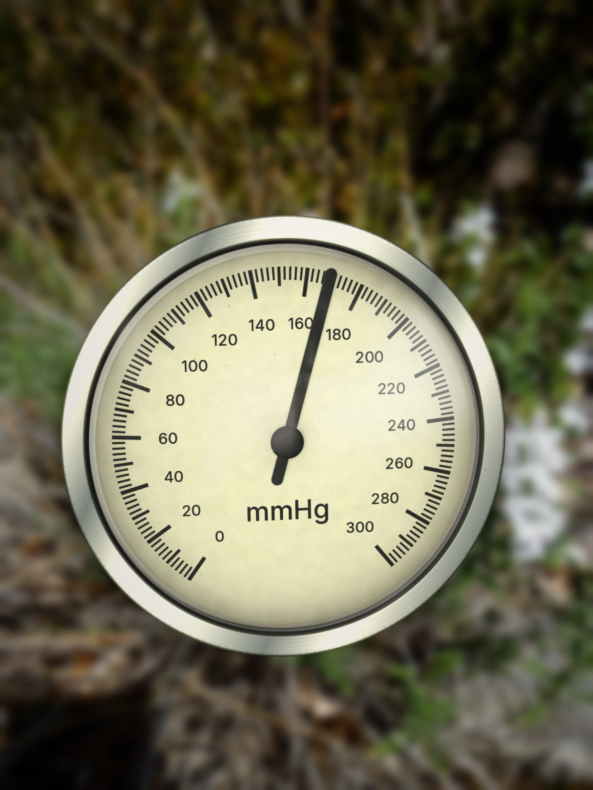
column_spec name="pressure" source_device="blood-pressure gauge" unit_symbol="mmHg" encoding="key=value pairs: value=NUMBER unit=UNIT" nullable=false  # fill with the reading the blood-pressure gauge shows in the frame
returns value=168 unit=mmHg
